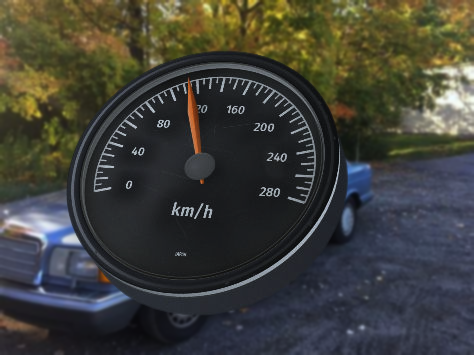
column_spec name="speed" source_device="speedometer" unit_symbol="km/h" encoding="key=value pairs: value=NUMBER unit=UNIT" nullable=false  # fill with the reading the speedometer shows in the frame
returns value=115 unit=km/h
